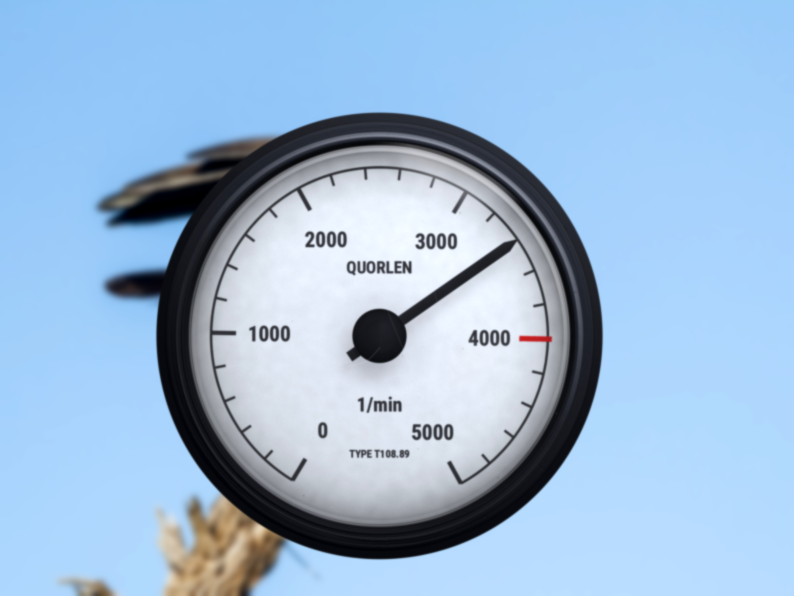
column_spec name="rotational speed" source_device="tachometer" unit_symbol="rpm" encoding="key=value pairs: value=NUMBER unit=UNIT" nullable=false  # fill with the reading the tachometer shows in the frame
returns value=3400 unit=rpm
